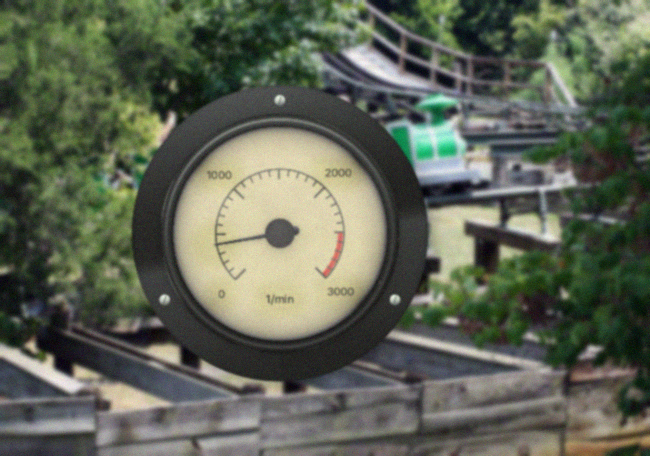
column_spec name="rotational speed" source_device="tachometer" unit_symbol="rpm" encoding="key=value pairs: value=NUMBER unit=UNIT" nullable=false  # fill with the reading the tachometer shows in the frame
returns value=400 unit=rpm
